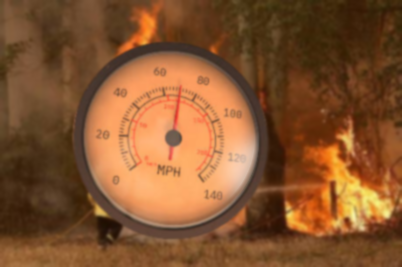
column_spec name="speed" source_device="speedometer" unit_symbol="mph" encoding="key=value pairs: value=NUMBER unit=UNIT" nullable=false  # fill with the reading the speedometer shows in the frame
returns value=70 unit=mph
